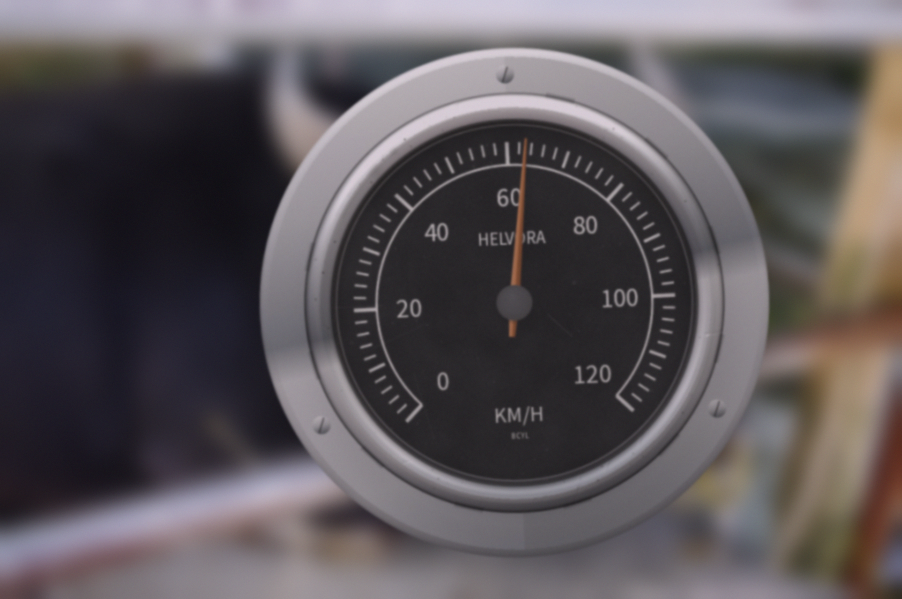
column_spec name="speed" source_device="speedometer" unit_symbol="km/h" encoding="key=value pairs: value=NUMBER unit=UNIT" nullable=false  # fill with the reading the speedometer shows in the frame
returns value=63 unit=km/h
